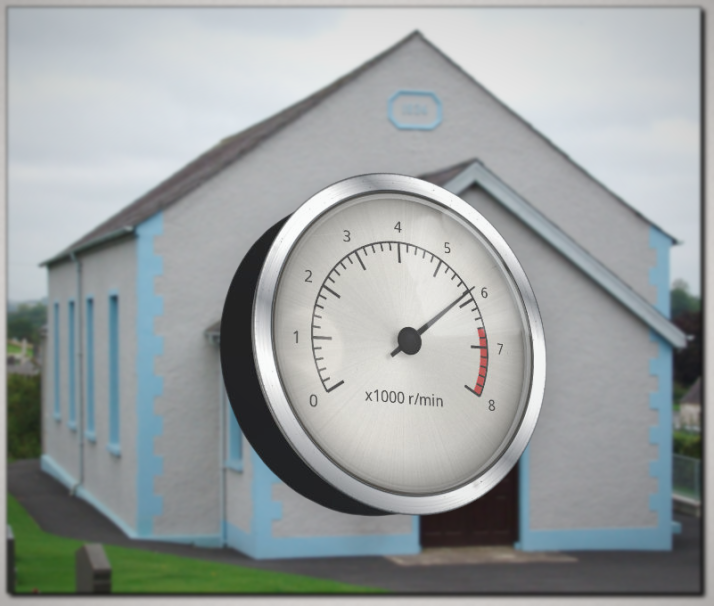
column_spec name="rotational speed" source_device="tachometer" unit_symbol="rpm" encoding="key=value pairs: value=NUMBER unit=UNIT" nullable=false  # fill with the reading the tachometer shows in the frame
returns value=5800 unit=rpm
